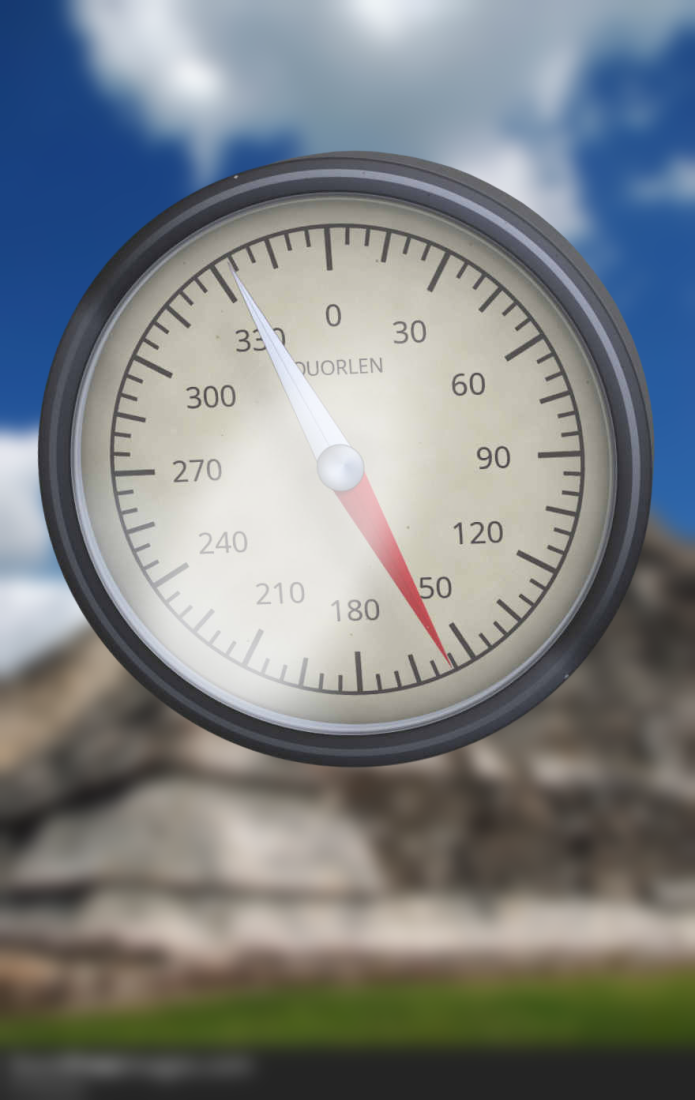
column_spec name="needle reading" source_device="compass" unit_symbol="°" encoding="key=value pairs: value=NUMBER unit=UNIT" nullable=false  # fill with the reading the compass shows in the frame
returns value=155 unit=°
